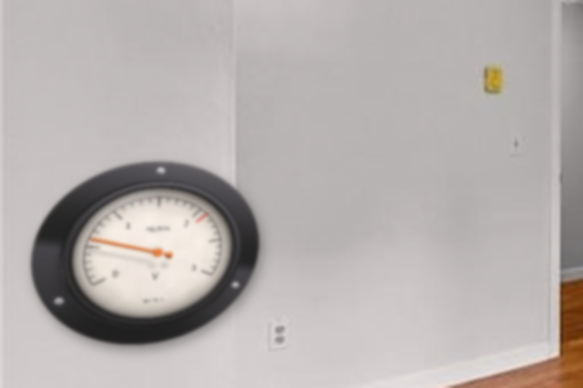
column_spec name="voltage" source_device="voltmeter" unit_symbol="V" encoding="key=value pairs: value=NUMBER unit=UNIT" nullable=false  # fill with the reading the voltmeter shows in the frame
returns value=0.6 unit=V
